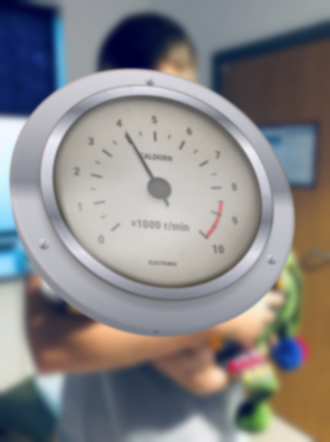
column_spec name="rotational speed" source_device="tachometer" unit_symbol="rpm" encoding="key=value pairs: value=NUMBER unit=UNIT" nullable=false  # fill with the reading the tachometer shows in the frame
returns value=4000 unit=rpm
